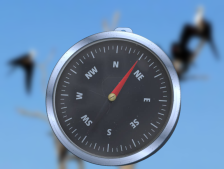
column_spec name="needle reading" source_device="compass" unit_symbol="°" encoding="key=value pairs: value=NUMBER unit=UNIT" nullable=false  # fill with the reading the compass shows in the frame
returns value=30 unit=°
